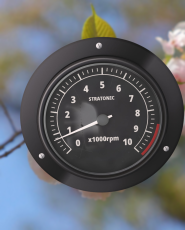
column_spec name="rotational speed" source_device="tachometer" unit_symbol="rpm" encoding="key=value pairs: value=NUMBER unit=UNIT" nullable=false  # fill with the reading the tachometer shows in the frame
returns value=800 unit=rpm
